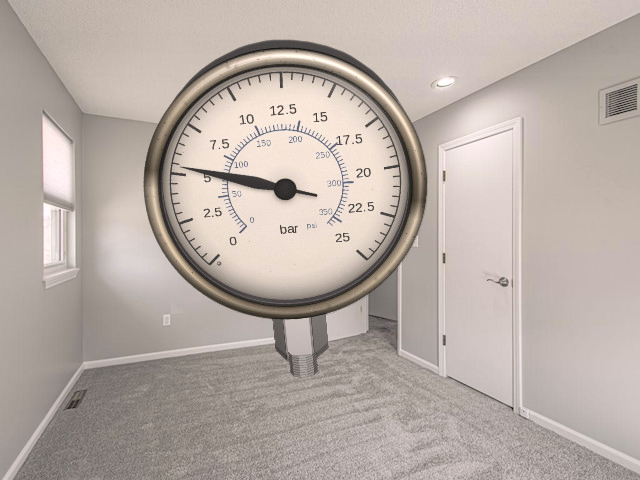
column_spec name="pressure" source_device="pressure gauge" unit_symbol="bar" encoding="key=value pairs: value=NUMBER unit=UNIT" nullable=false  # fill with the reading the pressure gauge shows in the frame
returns value=5.5 unit=bar
